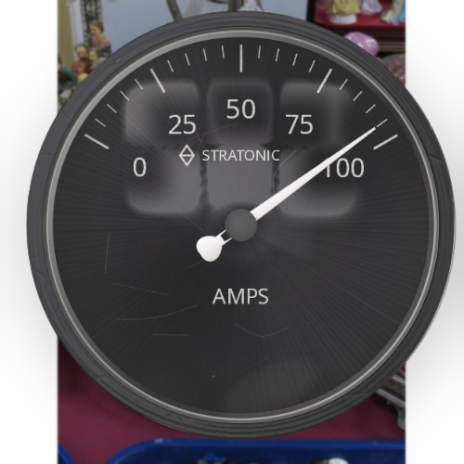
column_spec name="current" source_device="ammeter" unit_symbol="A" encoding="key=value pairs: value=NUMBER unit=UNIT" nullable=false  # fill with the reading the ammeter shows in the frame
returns value=95 unit=A
